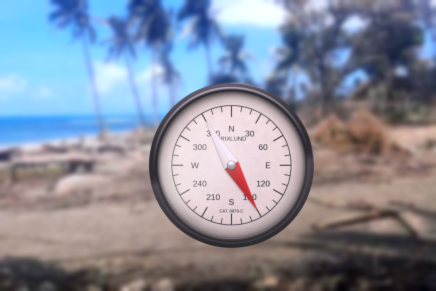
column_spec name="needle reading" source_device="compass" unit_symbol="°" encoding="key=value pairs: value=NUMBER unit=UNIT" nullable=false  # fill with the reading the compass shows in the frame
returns value=150 unit=°
